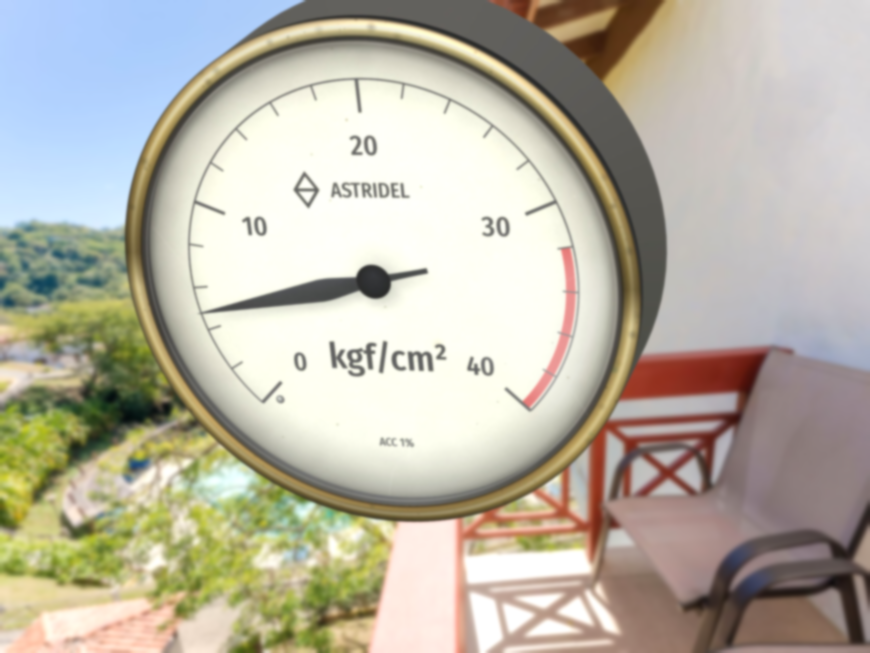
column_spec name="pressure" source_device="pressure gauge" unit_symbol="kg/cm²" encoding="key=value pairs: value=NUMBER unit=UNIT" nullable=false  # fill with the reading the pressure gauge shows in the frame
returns value=5 unit=kg/cm²
